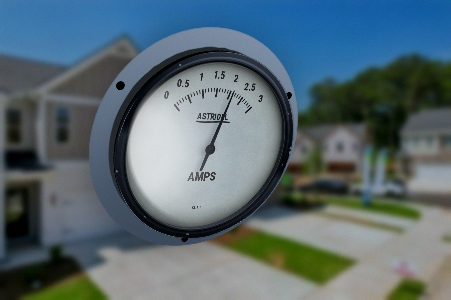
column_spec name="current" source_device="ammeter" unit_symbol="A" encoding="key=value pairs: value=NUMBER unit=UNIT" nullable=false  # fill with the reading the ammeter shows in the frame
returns value=2 unit=A
